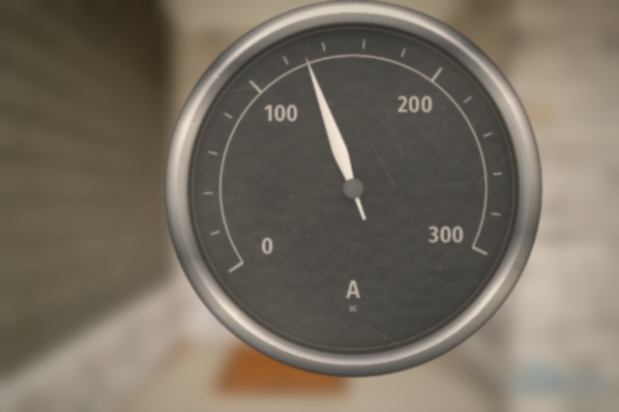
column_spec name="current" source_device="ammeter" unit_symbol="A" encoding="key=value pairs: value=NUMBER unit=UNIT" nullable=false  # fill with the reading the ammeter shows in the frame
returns value=130 unit=A
